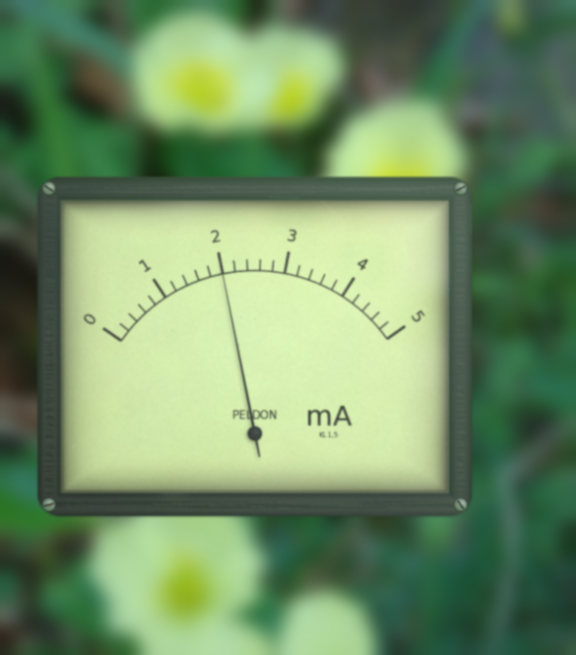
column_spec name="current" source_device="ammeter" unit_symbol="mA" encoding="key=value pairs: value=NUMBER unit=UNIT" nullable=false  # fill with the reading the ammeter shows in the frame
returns value=2 unit=mA
